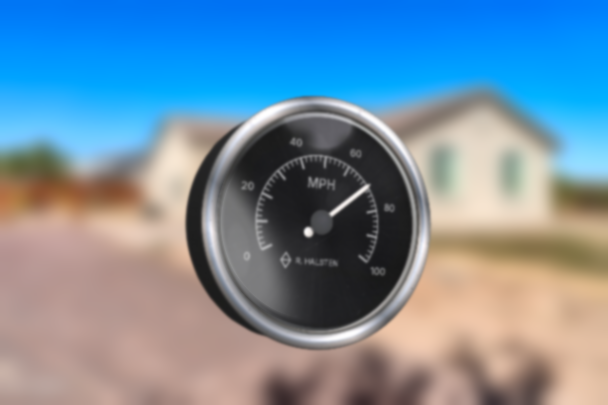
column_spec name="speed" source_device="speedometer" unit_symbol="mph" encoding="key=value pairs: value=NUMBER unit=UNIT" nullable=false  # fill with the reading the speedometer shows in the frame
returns value=70 unit=mph
